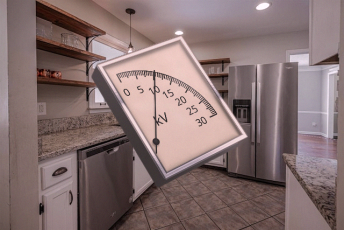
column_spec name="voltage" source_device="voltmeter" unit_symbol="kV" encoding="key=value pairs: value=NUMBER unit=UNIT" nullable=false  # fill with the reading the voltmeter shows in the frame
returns value=10 unit=kV
